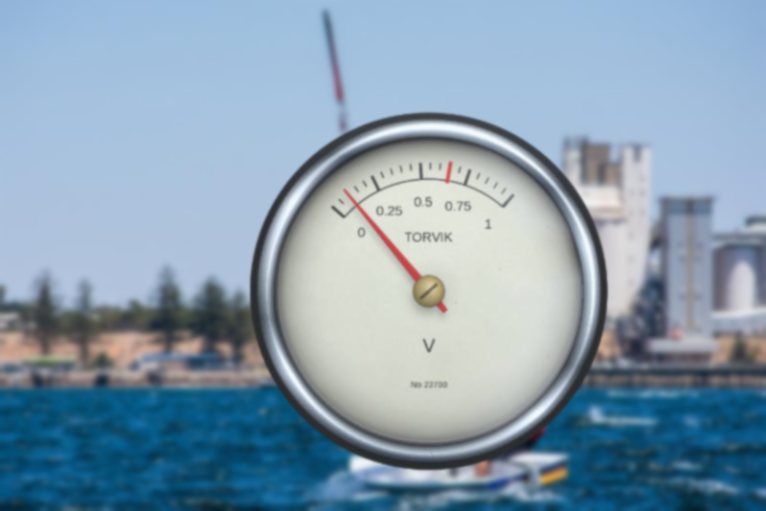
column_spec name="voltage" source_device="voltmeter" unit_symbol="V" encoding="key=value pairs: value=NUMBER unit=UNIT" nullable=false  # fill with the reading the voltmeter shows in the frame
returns value=0.1 unit=V
